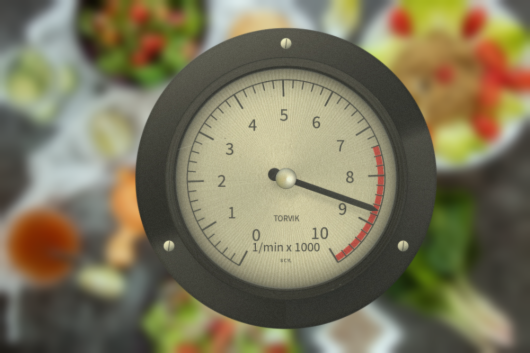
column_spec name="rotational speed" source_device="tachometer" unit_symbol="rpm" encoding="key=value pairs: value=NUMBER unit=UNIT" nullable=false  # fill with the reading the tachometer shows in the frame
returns value=8700 unit=rpm
